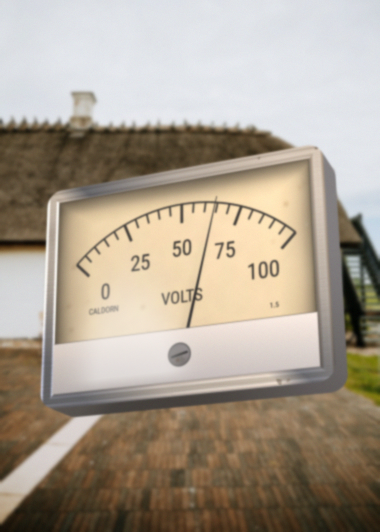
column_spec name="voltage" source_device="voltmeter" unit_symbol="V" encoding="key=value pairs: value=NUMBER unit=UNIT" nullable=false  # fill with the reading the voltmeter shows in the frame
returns value=65 unit=V
